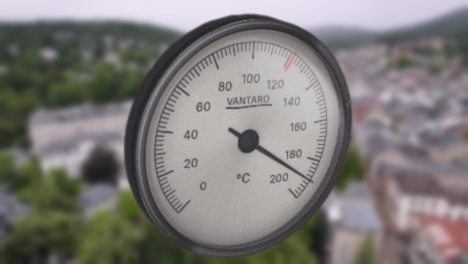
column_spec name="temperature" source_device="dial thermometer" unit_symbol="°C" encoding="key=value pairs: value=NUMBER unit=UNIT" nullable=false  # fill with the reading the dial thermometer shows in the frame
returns value=190 unit=°C
